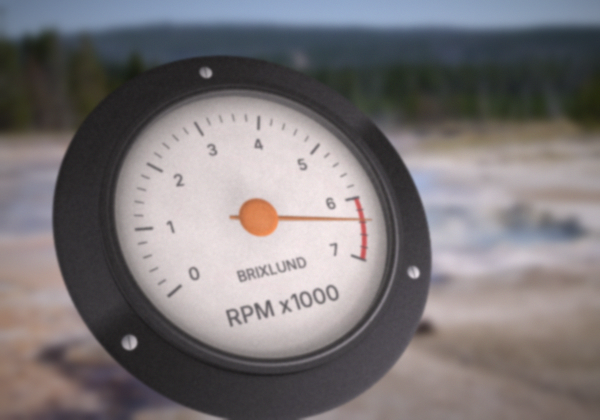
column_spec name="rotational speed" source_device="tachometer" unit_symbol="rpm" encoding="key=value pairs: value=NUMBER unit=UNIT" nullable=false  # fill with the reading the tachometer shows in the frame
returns value=6400 unit=rpm
